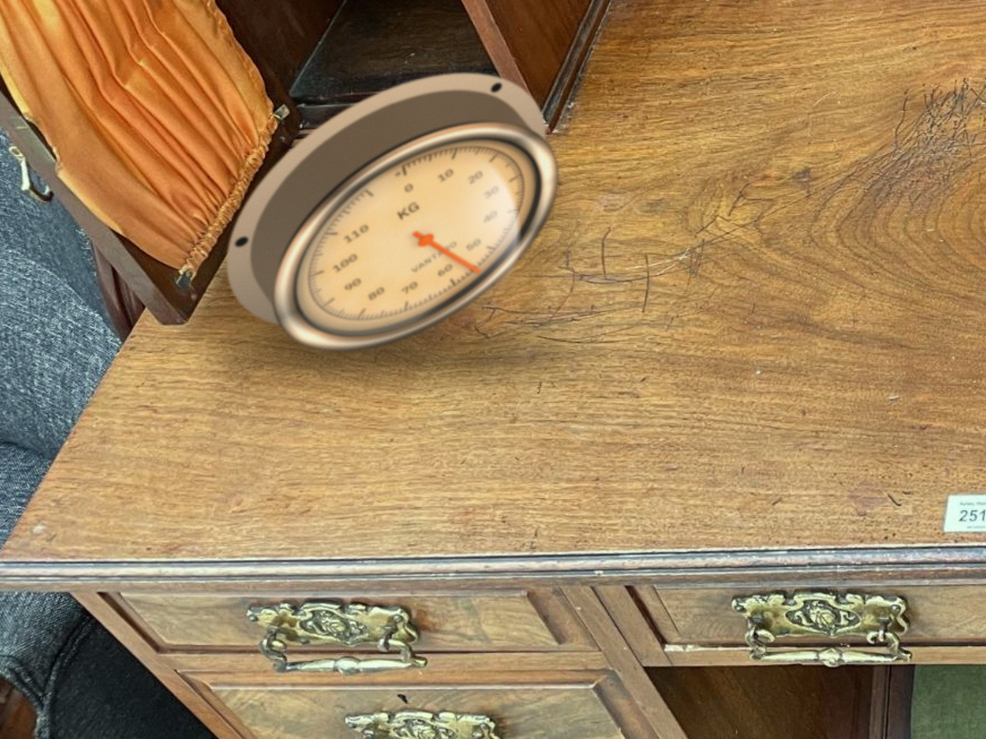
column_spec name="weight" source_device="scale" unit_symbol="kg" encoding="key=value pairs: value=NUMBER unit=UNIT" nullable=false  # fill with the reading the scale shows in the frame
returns value=55 unit=kg
